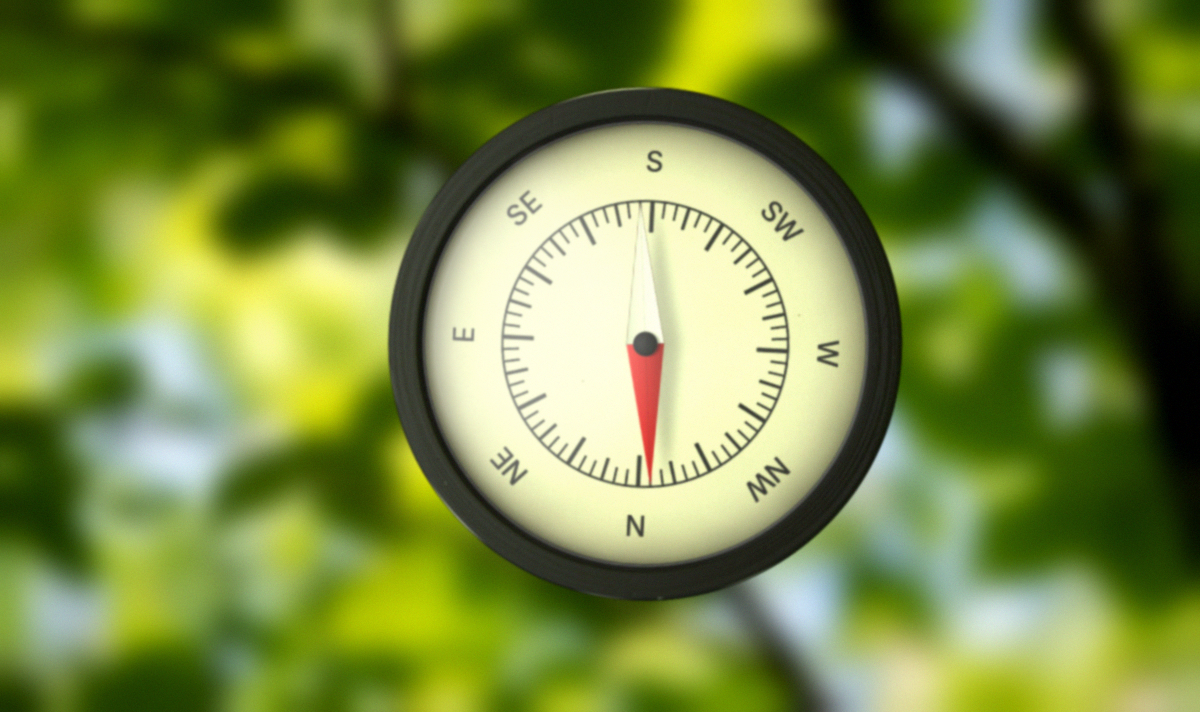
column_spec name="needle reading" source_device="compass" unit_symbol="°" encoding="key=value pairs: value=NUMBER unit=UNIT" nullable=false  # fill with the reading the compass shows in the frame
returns value=355 unit=°
